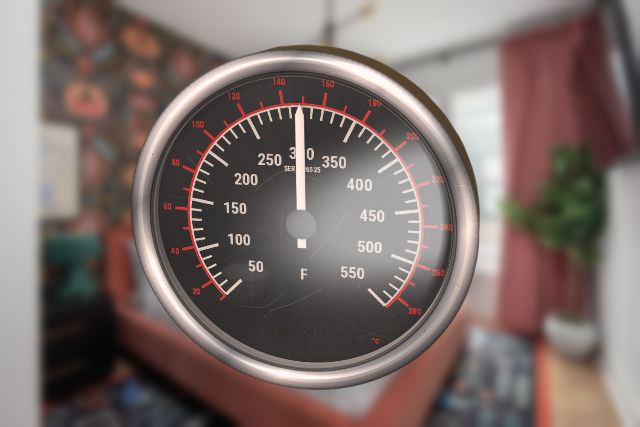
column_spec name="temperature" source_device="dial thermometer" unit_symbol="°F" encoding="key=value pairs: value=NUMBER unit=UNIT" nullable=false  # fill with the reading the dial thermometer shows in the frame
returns value=300 unit=°F
